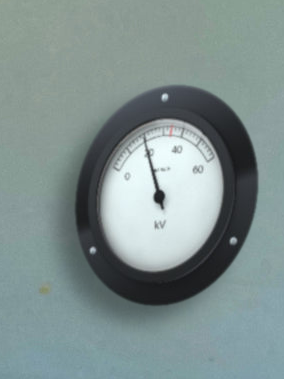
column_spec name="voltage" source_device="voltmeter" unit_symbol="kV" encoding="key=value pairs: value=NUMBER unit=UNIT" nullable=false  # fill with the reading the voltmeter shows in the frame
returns value=20 unit=kV
